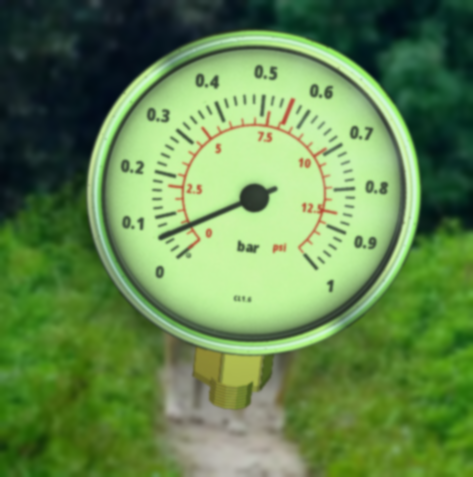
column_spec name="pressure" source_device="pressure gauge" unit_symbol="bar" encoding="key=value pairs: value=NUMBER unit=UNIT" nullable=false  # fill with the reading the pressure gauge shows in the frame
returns value=0.06 unit=bar
